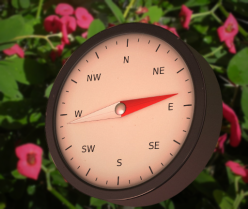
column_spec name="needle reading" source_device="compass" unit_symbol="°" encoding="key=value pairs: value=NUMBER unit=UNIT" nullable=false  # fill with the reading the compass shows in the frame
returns value=80 unit=°
